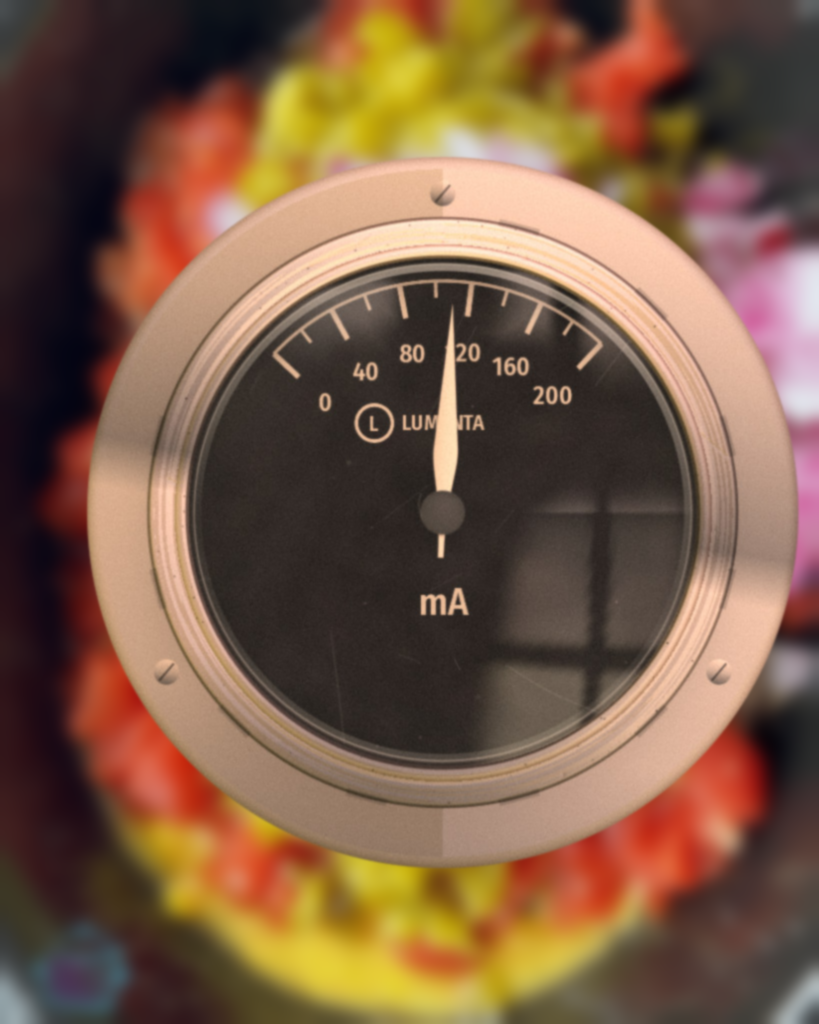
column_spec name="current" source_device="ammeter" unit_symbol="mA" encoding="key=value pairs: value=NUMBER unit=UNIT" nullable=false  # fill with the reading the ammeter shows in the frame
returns value=110 unit=mA
